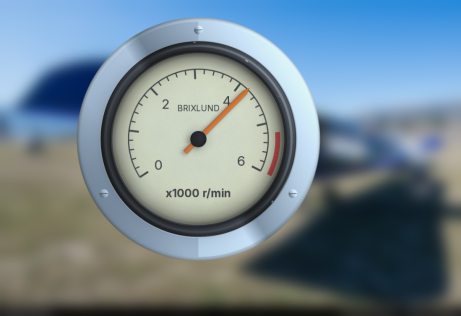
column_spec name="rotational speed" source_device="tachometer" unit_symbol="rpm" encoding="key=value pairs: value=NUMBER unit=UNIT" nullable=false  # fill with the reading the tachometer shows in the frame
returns value=4200 unit=rpm
